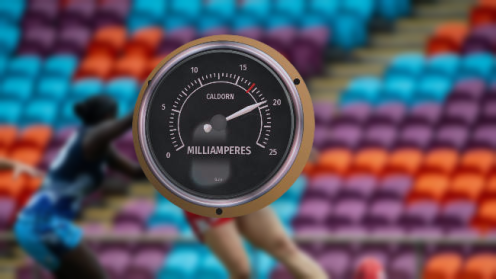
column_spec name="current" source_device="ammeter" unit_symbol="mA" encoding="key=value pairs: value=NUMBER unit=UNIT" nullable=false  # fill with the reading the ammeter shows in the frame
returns value=19.5 unit=mA
